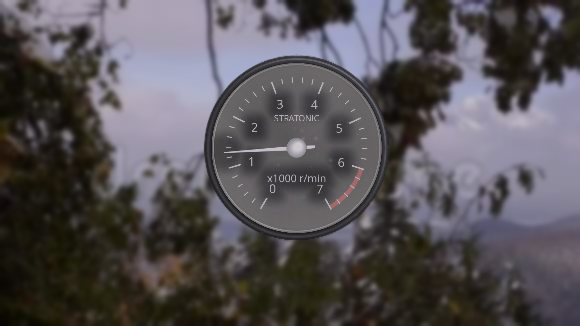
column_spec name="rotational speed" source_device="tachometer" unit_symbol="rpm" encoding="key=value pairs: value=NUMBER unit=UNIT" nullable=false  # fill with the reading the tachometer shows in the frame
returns value=1300 unit=rpm
